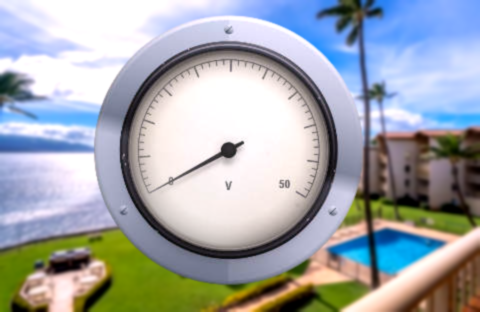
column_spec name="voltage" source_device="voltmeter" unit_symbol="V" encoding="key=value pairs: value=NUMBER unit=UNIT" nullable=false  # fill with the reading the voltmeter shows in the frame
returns value=0 unit=V
